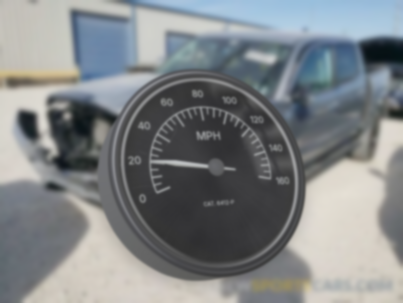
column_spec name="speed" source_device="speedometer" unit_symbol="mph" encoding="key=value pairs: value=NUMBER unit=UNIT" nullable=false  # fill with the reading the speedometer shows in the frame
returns value=20 unit=mph
